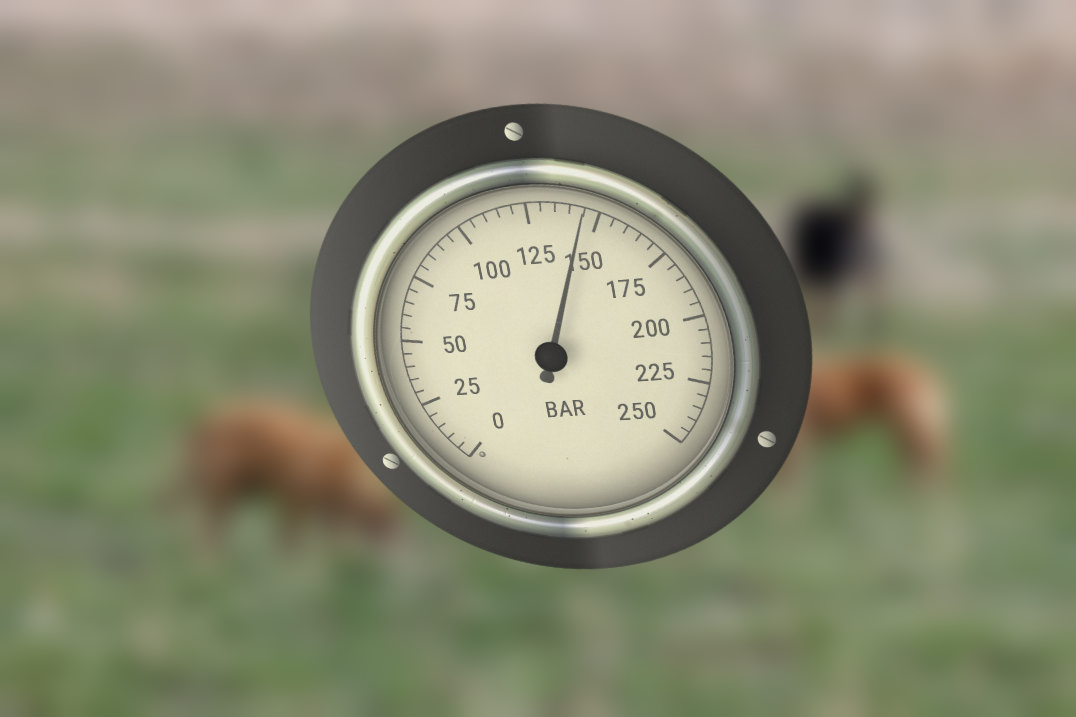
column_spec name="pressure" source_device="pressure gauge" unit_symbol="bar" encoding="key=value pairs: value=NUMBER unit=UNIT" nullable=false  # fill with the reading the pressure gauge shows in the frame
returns value=145 unit=bar
